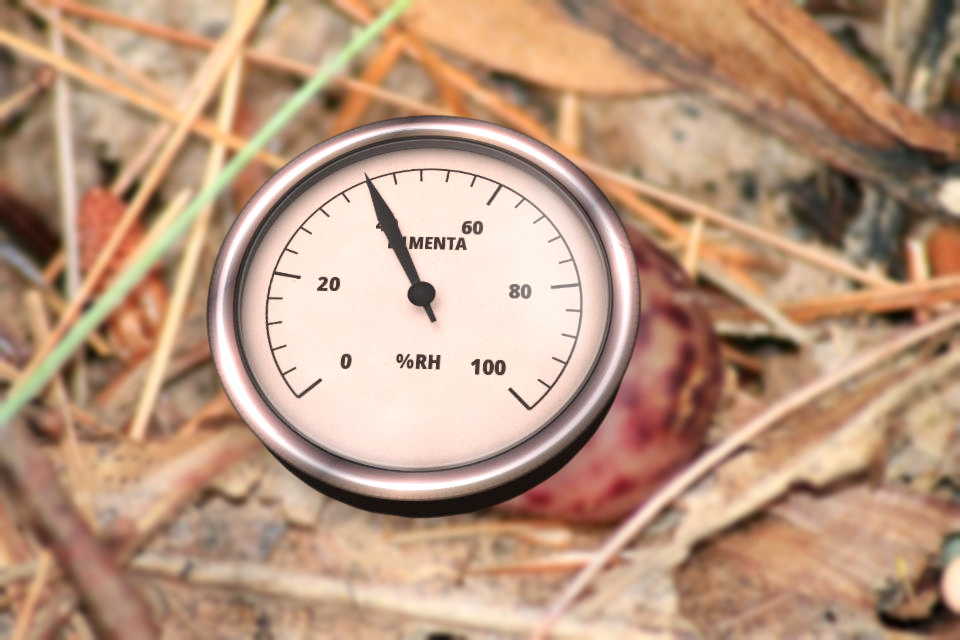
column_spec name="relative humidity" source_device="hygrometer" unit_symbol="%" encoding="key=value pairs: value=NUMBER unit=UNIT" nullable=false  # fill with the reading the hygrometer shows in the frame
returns value=40 unit=%
